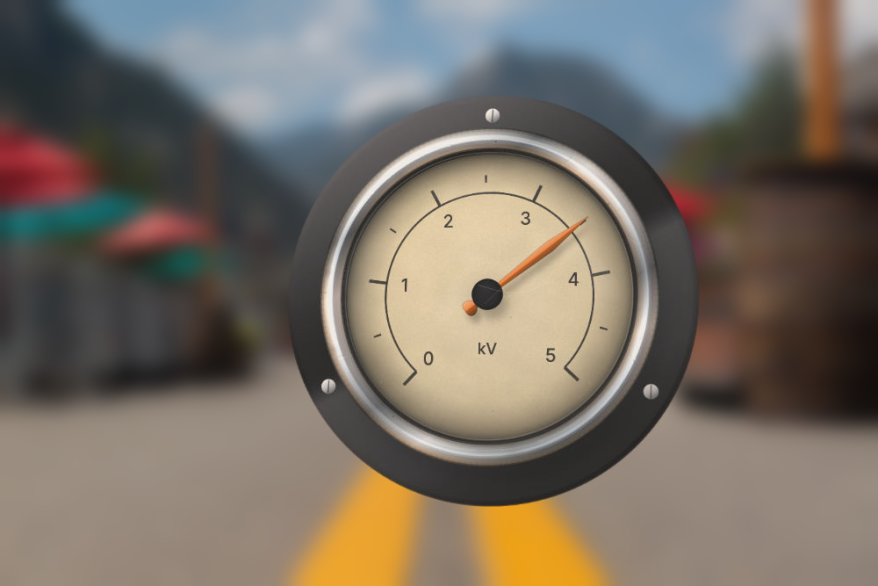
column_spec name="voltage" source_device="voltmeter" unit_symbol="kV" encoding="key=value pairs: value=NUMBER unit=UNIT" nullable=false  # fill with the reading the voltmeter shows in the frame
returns value=3.5 unit=kV
